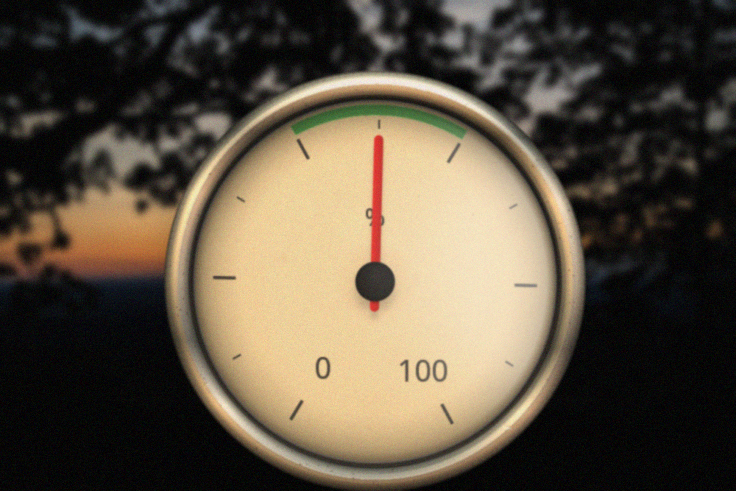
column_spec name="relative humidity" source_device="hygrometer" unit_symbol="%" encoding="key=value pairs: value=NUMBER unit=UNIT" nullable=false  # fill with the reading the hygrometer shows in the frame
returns value=50 unit=%
